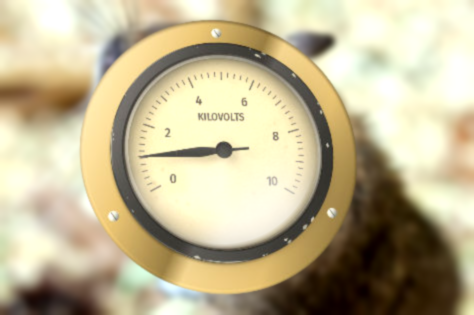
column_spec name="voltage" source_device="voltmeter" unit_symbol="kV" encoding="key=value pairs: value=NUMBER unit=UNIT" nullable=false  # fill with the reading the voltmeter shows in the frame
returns value=1 unit=kV
